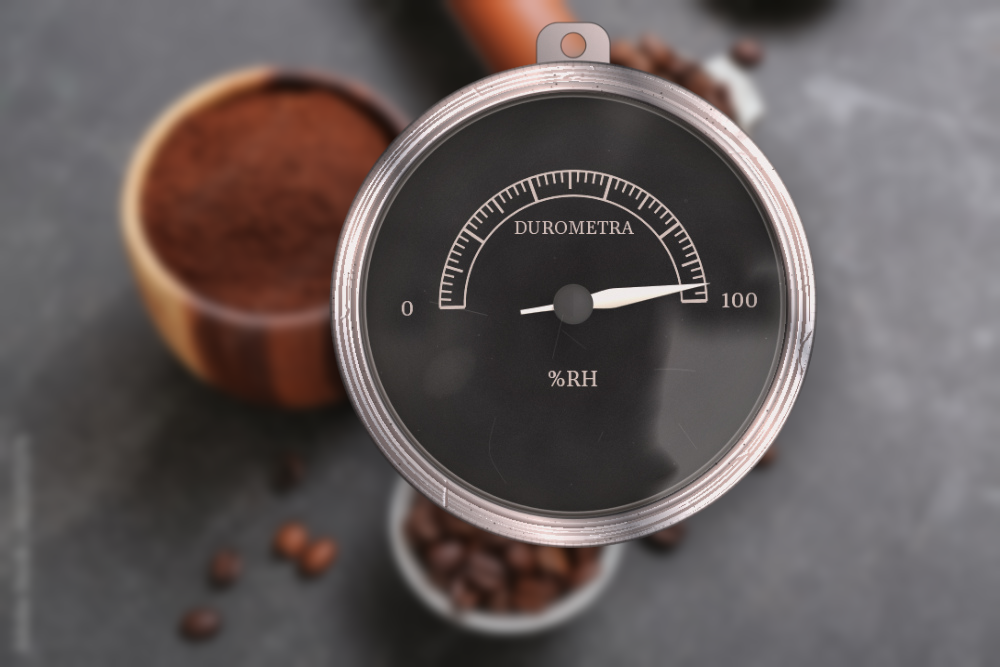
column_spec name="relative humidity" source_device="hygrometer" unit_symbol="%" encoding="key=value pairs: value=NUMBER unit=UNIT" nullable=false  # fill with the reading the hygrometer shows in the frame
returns value=96 unit=%
